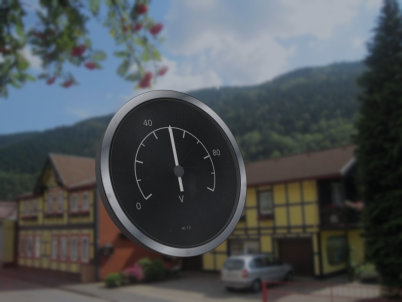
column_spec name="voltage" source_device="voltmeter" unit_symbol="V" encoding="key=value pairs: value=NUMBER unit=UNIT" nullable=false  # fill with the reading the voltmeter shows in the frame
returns value=50 unit=V
